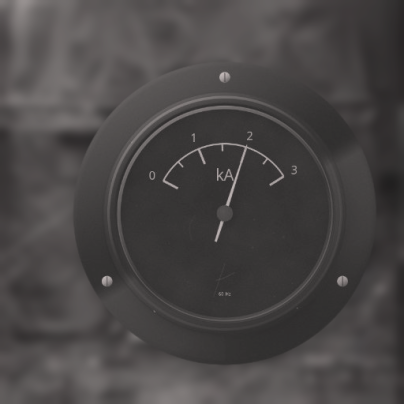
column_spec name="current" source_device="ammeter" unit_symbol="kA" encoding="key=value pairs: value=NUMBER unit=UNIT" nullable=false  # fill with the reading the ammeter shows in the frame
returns value=2 unit=kA
